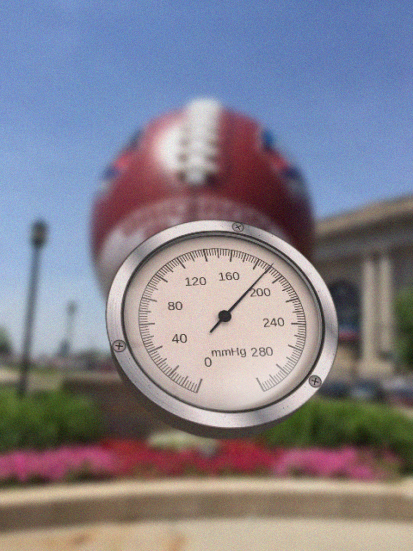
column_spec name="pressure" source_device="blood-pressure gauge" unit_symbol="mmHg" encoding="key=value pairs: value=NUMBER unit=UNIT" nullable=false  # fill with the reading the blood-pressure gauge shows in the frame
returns value=190 unit=mmHg
